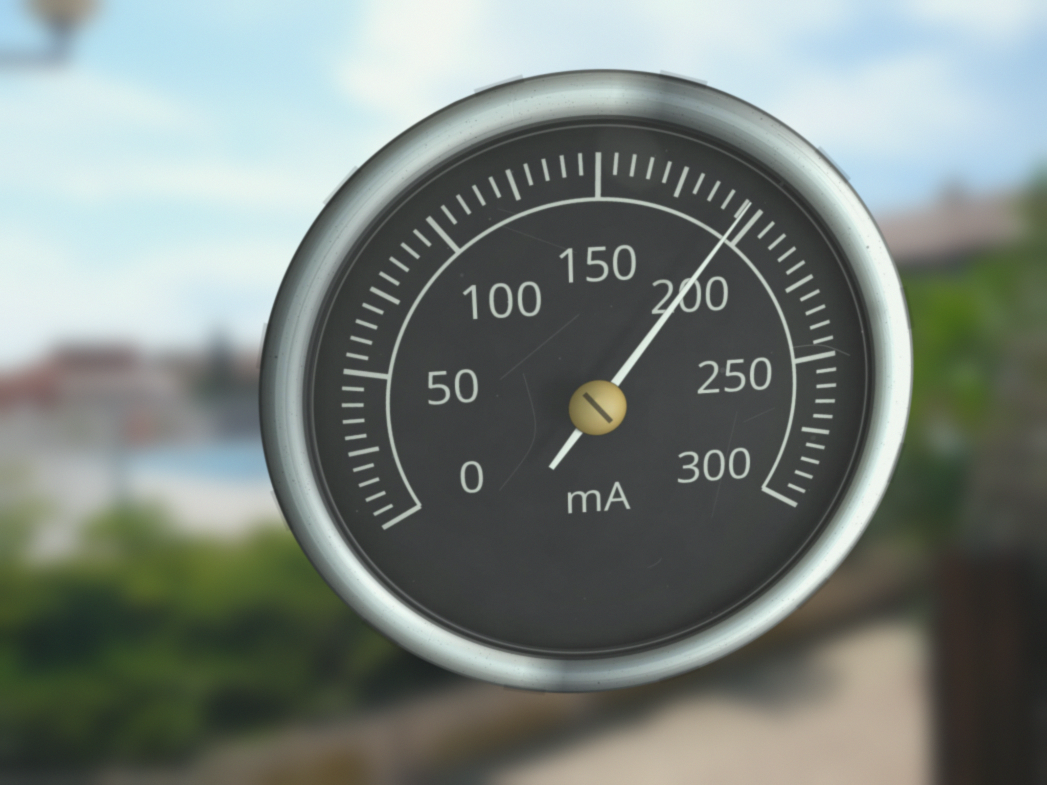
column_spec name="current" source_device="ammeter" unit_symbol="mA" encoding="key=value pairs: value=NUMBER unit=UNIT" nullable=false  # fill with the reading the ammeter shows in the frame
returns value=195 unit=mA
